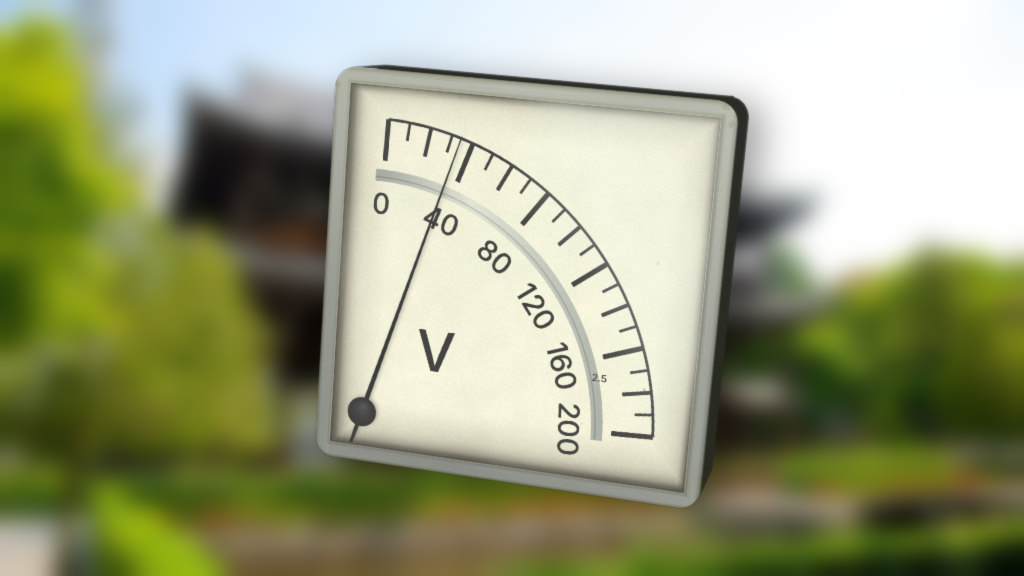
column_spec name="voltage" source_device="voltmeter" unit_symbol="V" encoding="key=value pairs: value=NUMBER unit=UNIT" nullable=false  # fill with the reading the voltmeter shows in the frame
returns value=35 unit=V
